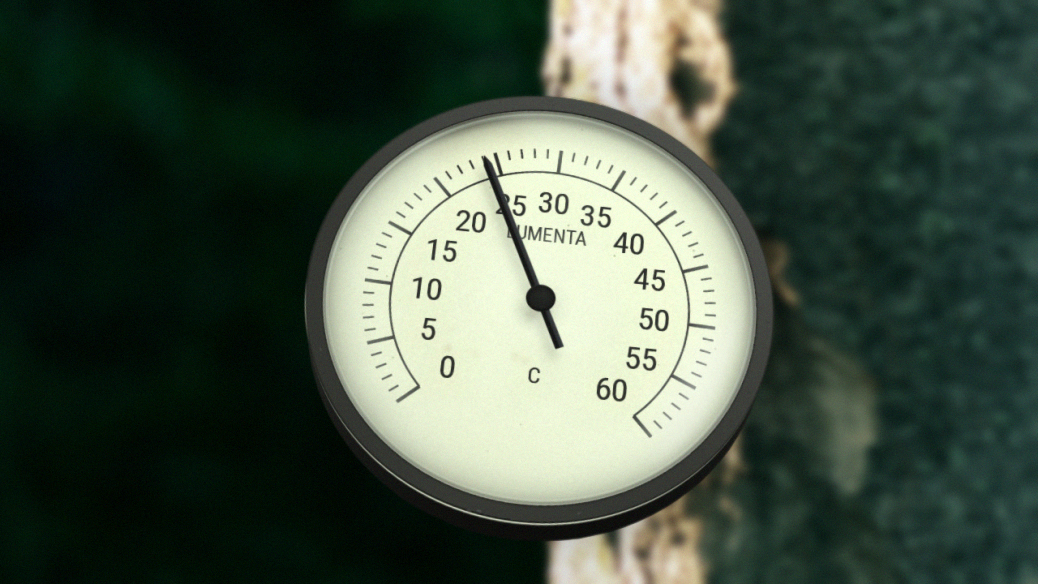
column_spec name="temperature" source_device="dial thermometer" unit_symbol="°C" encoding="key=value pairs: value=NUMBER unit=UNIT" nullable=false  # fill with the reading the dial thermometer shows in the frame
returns value=24 unit=°C
